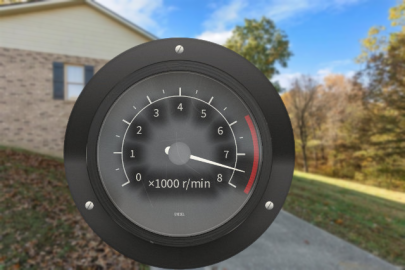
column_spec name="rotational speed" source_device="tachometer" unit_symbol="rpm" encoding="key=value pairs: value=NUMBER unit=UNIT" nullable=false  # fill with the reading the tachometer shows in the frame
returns value=7500 unit=rpm
